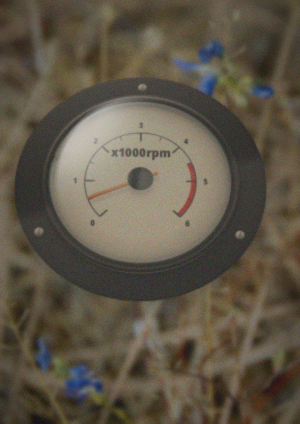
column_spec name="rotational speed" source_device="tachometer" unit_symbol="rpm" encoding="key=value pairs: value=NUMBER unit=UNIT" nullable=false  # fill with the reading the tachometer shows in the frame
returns value=500 unit=rpm
